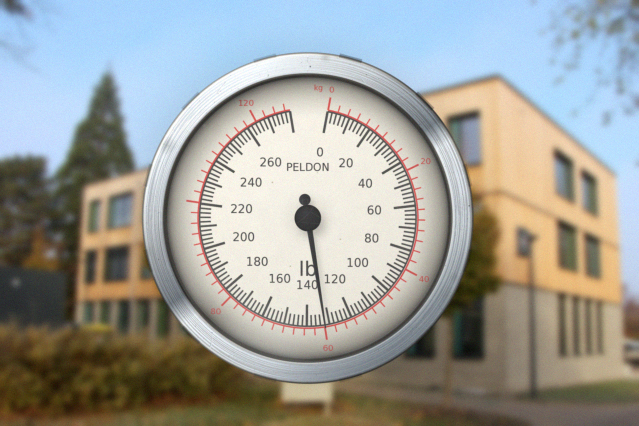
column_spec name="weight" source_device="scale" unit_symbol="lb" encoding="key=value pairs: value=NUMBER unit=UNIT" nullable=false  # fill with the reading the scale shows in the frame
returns value=132 unit=lb
